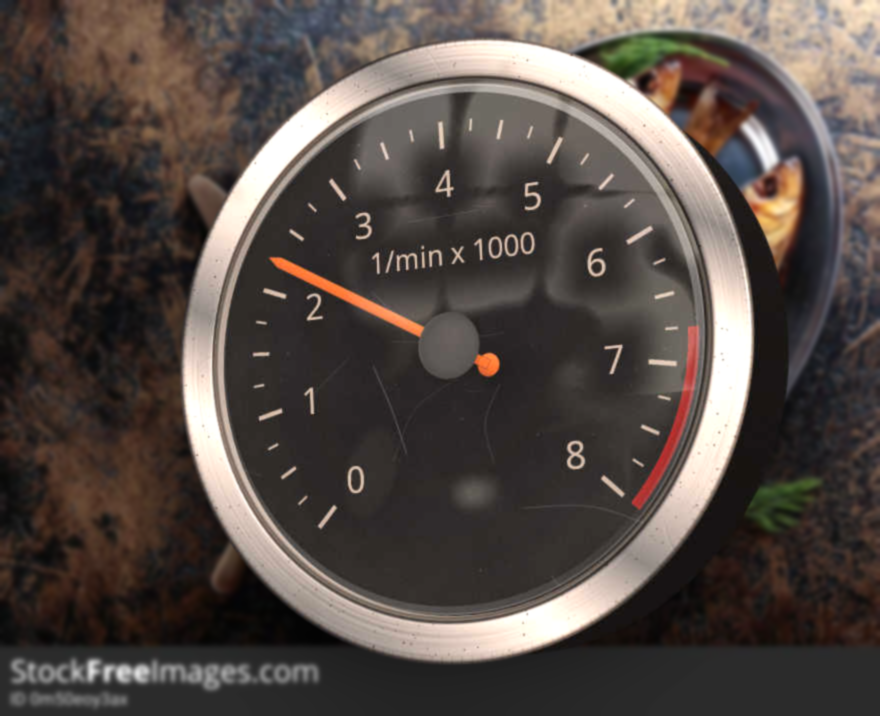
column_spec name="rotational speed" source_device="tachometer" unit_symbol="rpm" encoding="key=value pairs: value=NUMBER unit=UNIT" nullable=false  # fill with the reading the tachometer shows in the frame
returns value=2250 unit=rpm
